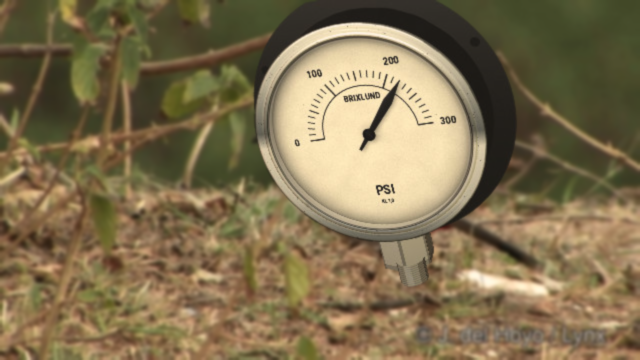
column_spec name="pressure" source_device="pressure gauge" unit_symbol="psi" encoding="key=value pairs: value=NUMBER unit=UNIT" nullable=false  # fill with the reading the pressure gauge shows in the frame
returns value=220 unit=psi
